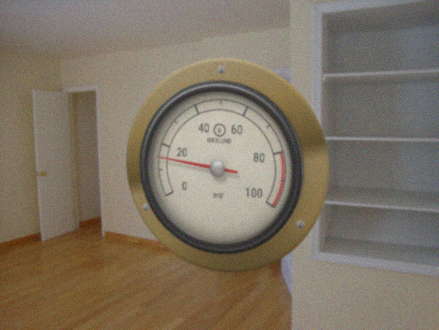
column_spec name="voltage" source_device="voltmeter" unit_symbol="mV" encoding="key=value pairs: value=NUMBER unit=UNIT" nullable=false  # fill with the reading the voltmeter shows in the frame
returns value=15 unit=mV
